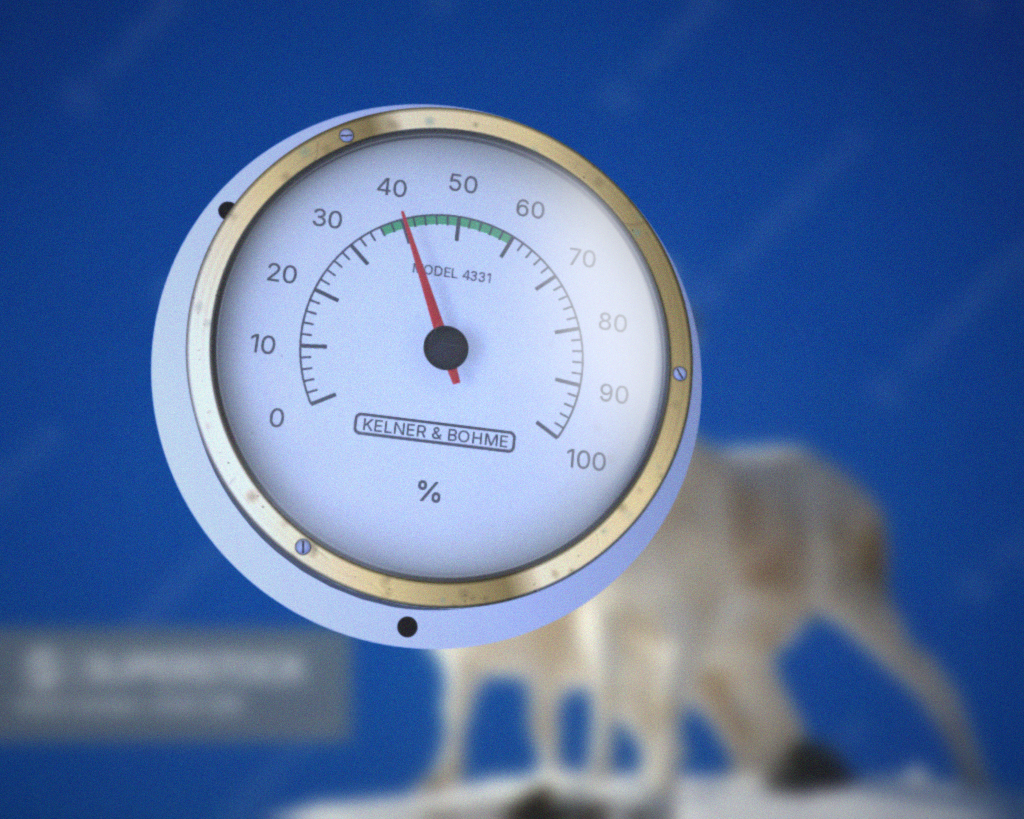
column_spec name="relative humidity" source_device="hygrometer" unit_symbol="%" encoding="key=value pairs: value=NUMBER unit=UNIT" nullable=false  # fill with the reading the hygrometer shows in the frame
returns value=40 unit=%
